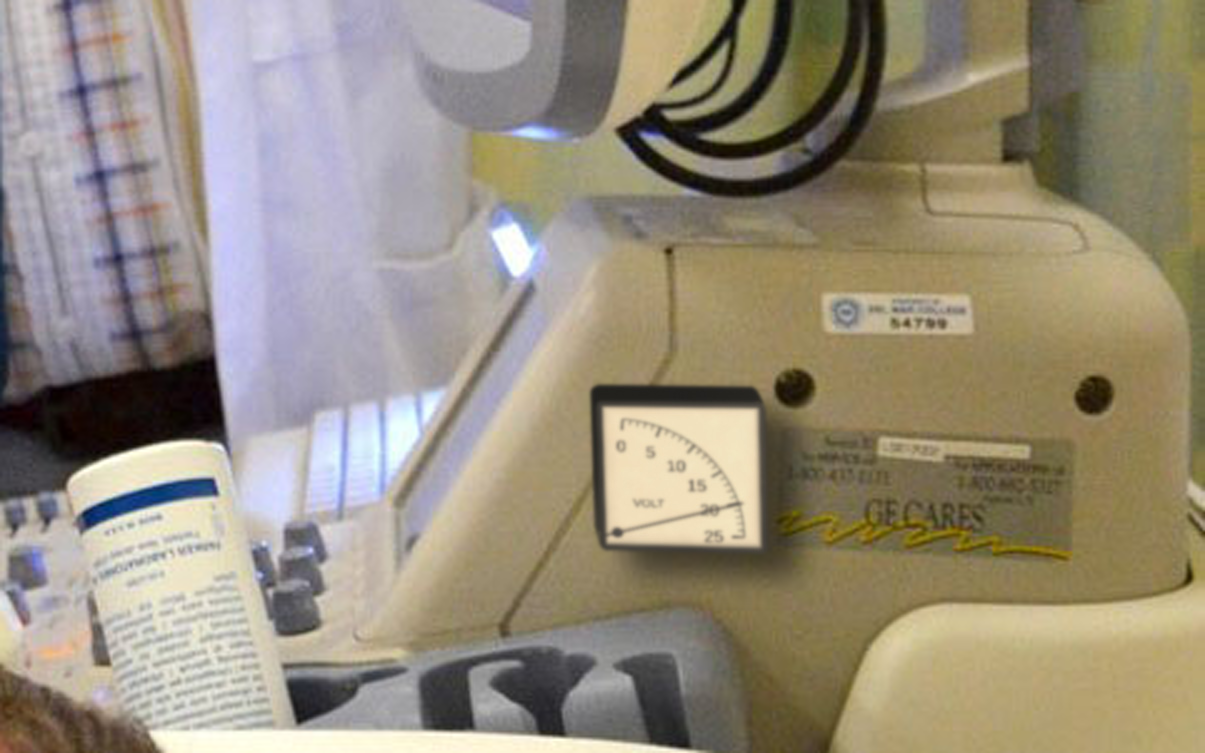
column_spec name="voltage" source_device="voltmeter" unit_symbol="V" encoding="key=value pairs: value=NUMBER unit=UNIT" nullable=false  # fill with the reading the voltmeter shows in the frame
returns value=20 unit=V
